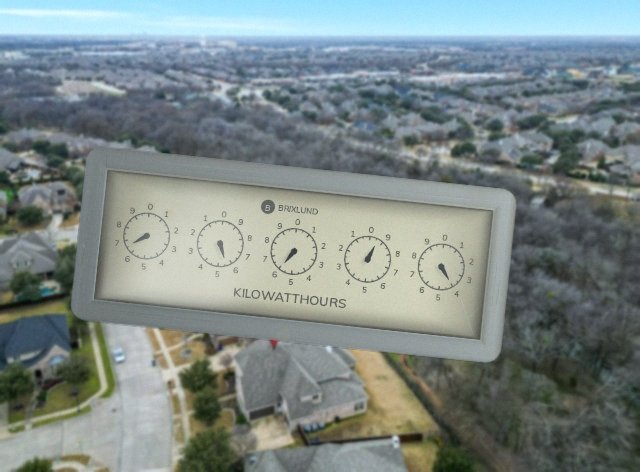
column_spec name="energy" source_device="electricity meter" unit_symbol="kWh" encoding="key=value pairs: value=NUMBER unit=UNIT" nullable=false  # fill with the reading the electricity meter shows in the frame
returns value=65594 unit=kWh
